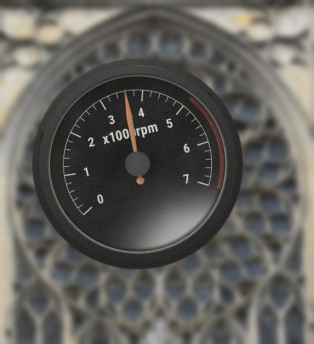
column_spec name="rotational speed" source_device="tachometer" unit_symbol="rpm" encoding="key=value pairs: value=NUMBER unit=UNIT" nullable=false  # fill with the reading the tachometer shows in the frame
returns value=3600 unit=rpm
